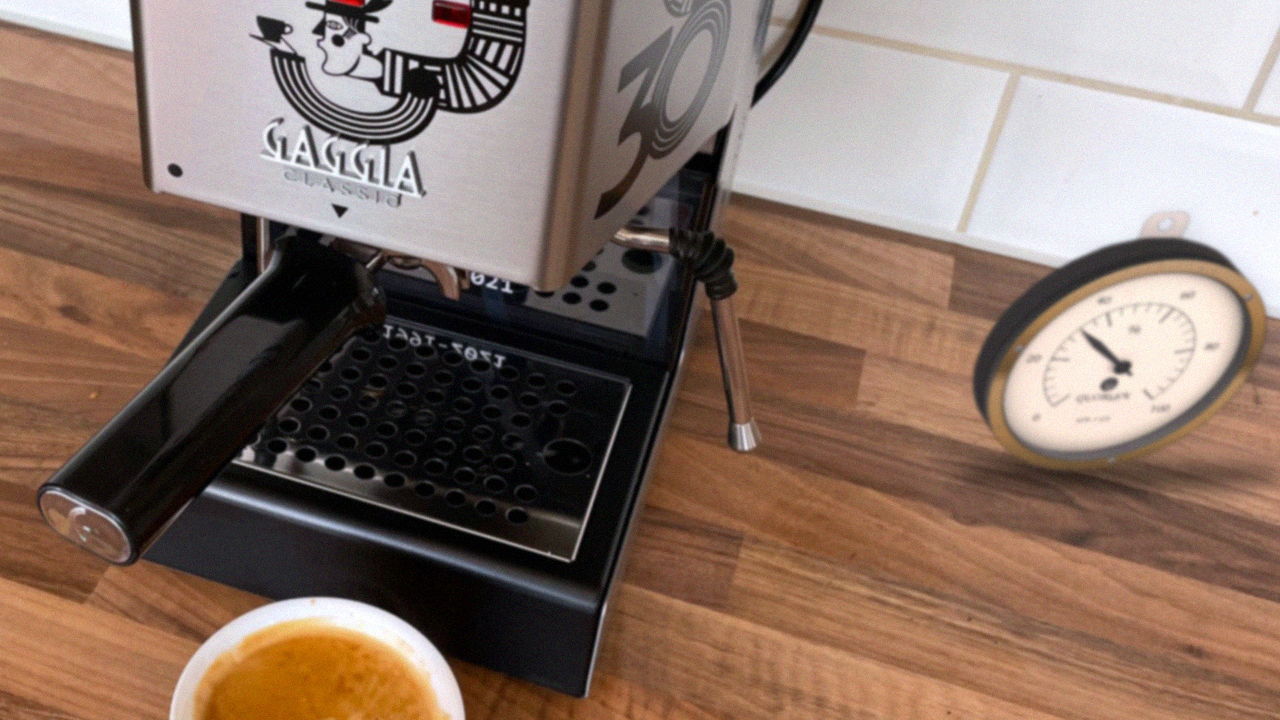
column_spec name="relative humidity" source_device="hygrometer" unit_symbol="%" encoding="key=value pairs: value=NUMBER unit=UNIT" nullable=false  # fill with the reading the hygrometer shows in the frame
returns value=32 unit=%
